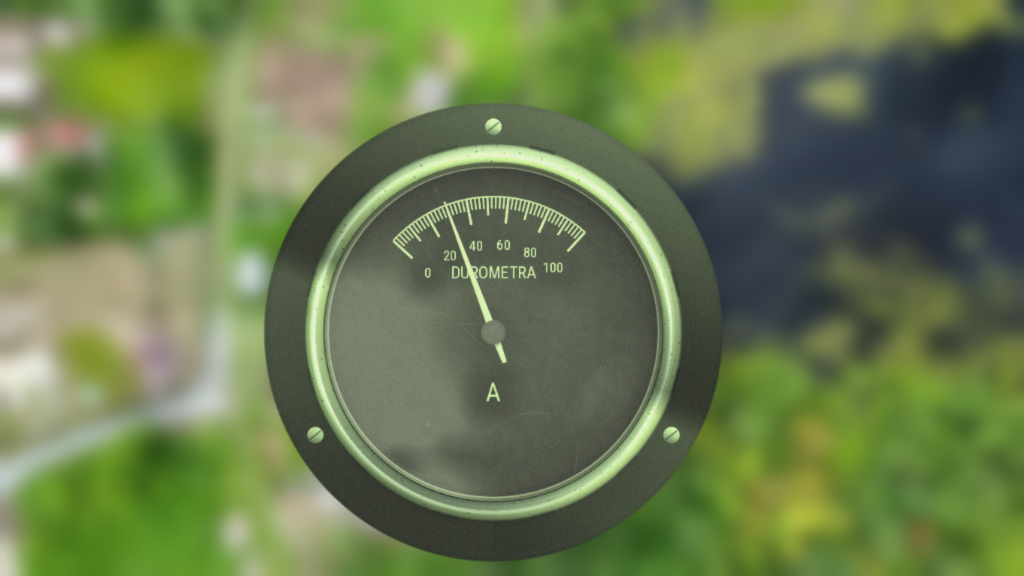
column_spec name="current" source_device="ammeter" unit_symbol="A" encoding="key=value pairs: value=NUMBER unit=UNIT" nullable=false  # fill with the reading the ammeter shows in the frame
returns value=30 unit=A
